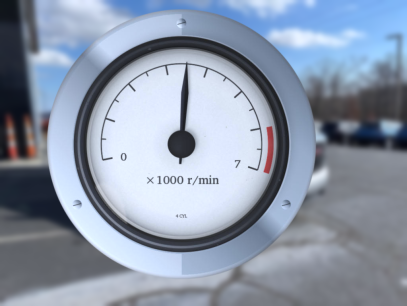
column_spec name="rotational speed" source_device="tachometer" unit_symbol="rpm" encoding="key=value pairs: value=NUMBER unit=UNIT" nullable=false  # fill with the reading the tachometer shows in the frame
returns value=3500 unit=rpm
